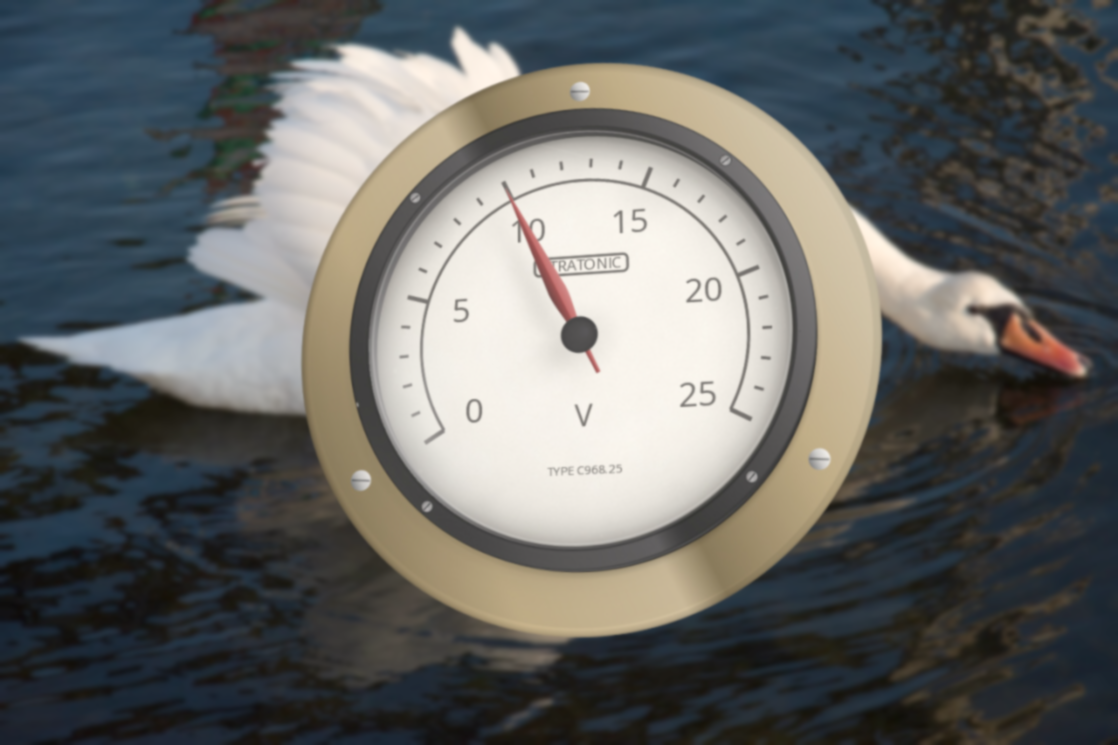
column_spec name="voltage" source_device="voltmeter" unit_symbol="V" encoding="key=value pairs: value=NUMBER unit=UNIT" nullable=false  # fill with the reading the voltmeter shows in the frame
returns value=10 unit=V
